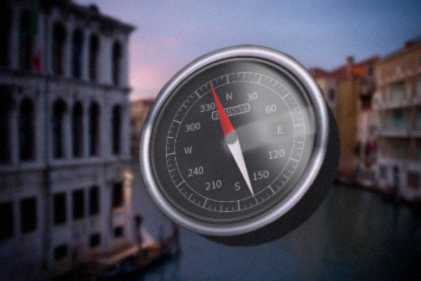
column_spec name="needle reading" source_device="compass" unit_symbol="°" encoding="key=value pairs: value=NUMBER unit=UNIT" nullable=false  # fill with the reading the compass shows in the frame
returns value=345 unit=°
